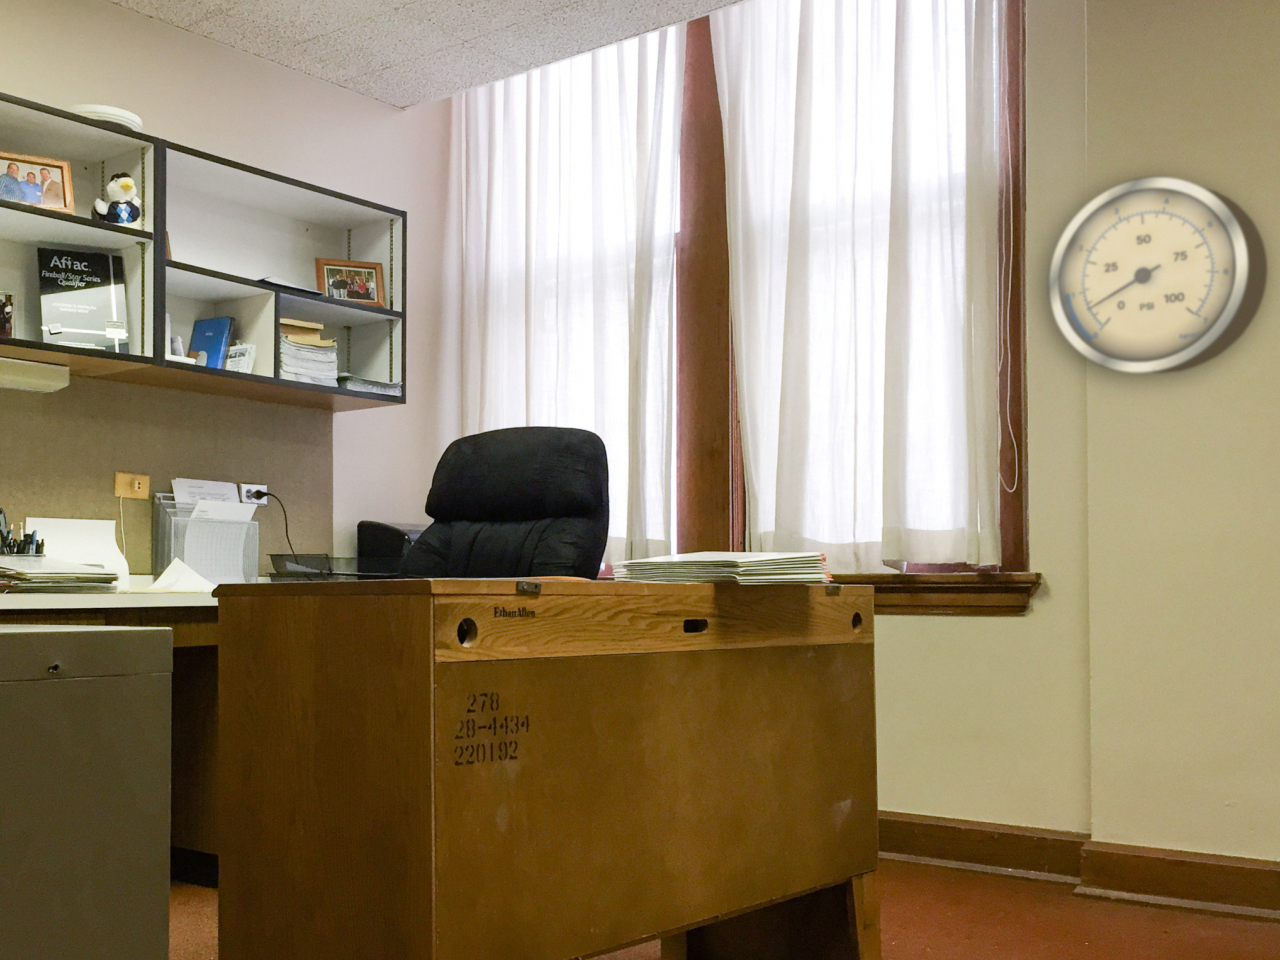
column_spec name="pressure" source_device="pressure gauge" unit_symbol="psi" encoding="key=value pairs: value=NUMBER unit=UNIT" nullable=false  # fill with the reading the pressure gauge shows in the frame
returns value=7.5 unit=psi
